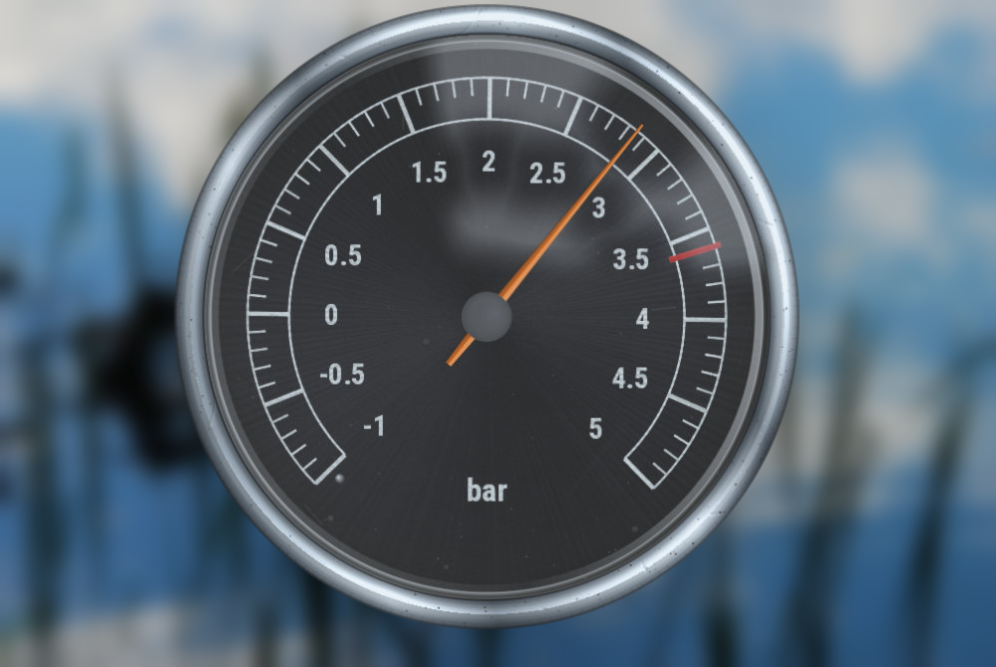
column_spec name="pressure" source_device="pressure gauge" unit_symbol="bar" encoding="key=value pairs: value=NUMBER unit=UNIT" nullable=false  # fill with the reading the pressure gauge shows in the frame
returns value=2.85 unit=bar
